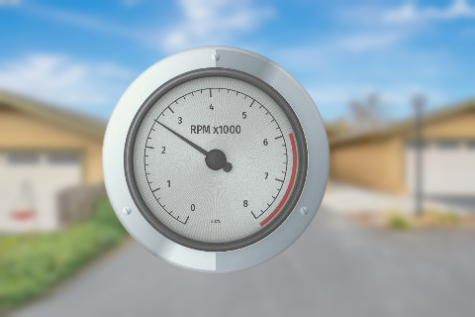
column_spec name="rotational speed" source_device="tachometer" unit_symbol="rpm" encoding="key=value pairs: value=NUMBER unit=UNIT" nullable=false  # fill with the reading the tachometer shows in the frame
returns value=2600 unit=rpm
